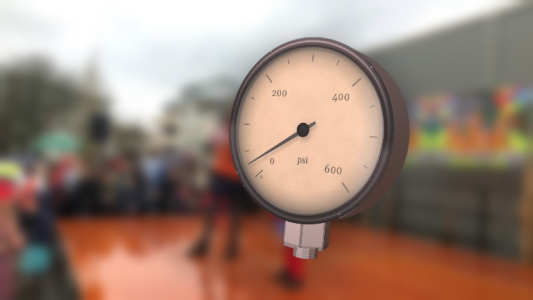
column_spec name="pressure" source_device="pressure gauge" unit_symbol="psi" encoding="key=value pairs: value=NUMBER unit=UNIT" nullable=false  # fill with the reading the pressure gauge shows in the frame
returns value=25 unit=psi
